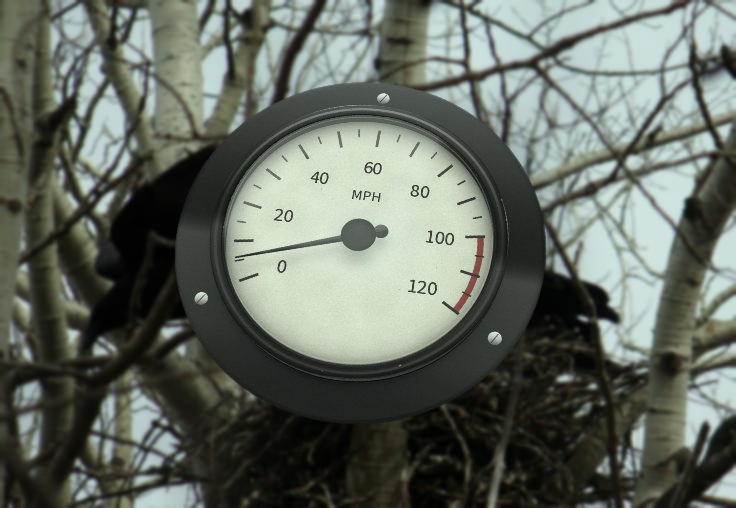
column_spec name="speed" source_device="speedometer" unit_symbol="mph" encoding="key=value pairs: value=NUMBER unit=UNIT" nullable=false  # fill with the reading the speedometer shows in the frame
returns value=5 unit=mph
